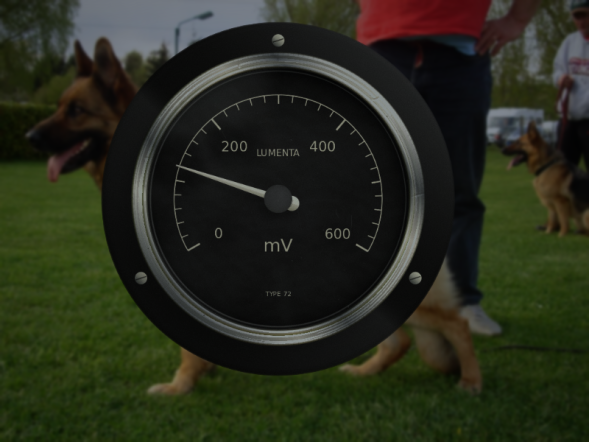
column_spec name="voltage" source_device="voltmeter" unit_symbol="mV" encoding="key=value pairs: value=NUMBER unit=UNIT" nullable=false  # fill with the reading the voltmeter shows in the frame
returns value=120 unit=mV
